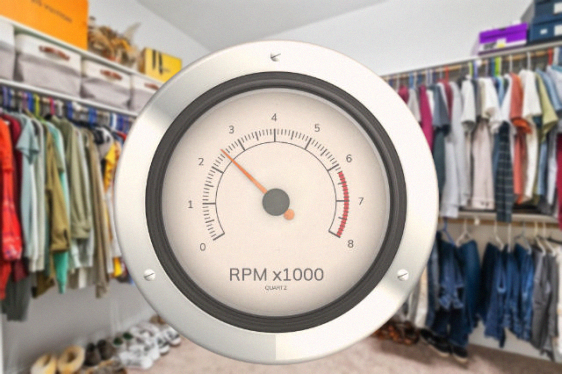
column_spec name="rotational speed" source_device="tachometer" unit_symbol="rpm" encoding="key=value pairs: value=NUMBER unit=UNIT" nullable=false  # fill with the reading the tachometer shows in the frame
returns value=2500 unit=rpm
